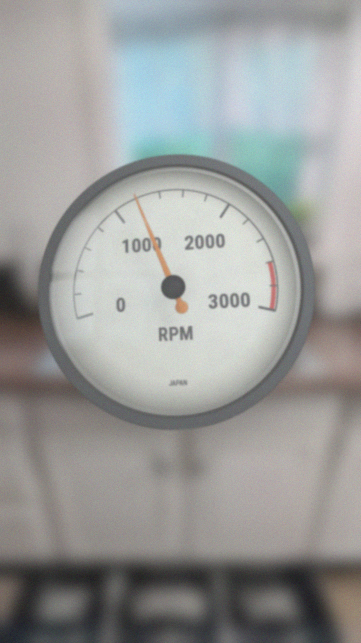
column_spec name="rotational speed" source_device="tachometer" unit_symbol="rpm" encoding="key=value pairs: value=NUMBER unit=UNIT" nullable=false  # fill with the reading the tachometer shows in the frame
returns value=1200 unit=rpm
